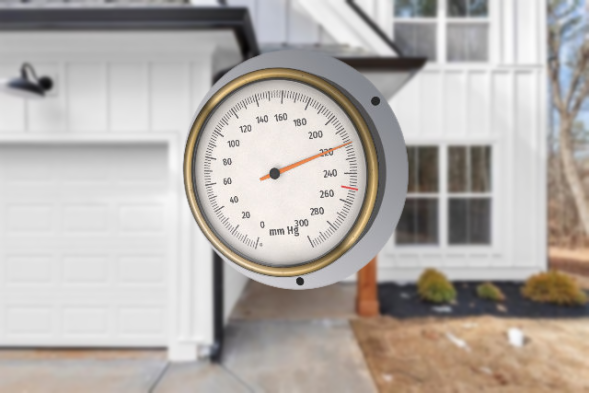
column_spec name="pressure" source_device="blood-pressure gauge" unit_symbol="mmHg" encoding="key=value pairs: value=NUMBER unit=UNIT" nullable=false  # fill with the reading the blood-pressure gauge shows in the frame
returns value=220 unit=mmHg
